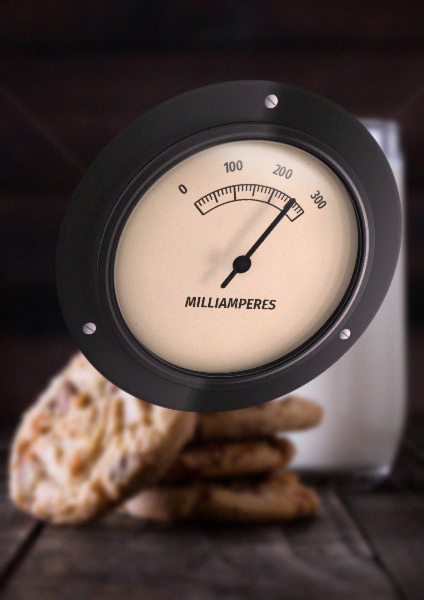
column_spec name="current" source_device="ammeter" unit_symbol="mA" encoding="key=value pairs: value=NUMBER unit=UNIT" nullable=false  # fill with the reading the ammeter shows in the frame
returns value=250 unit=mA
